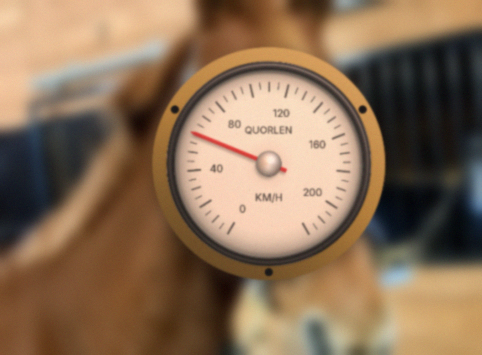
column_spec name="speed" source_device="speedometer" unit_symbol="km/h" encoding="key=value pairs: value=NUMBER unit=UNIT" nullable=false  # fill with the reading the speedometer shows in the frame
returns value=60 unit=km/h
